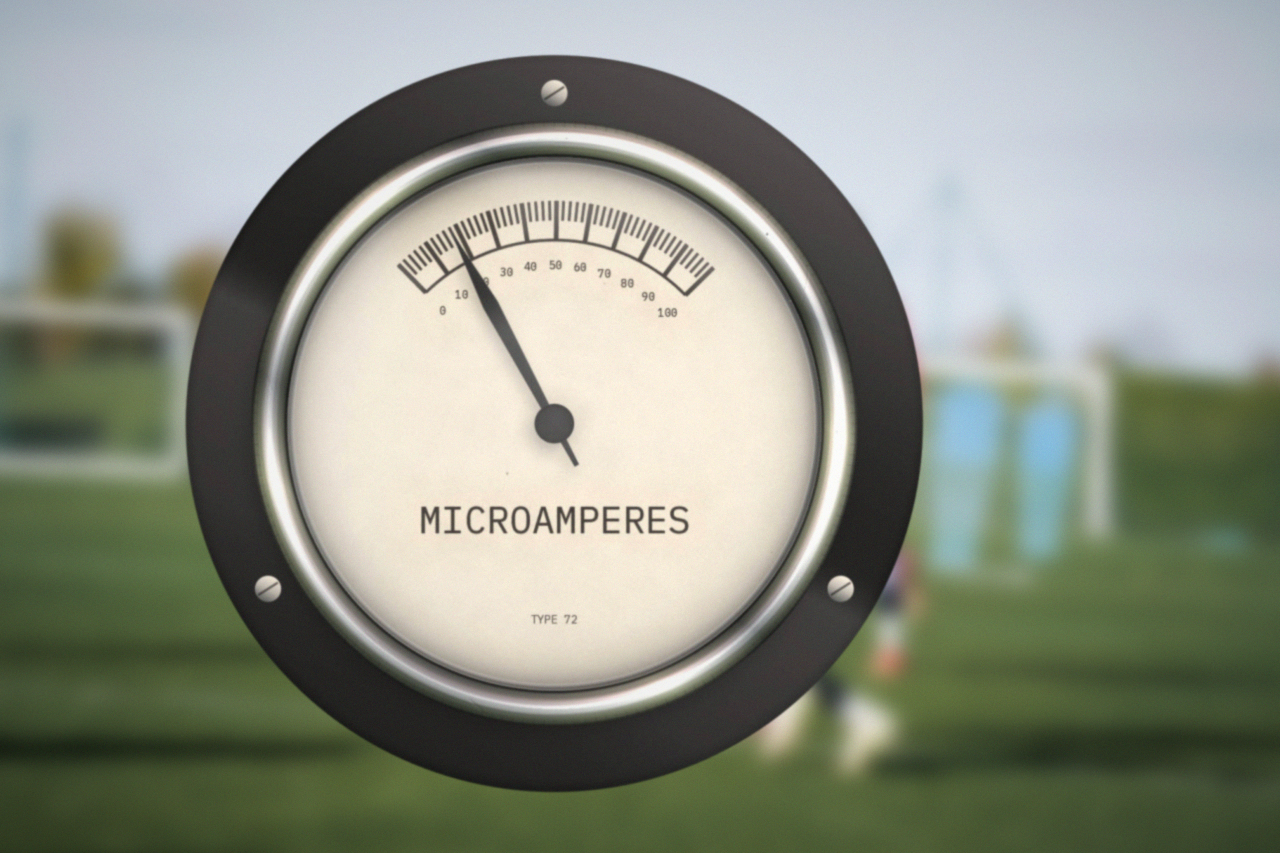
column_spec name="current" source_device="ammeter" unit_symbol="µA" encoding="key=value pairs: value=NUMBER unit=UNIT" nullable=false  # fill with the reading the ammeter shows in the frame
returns value=18 unit=µA
